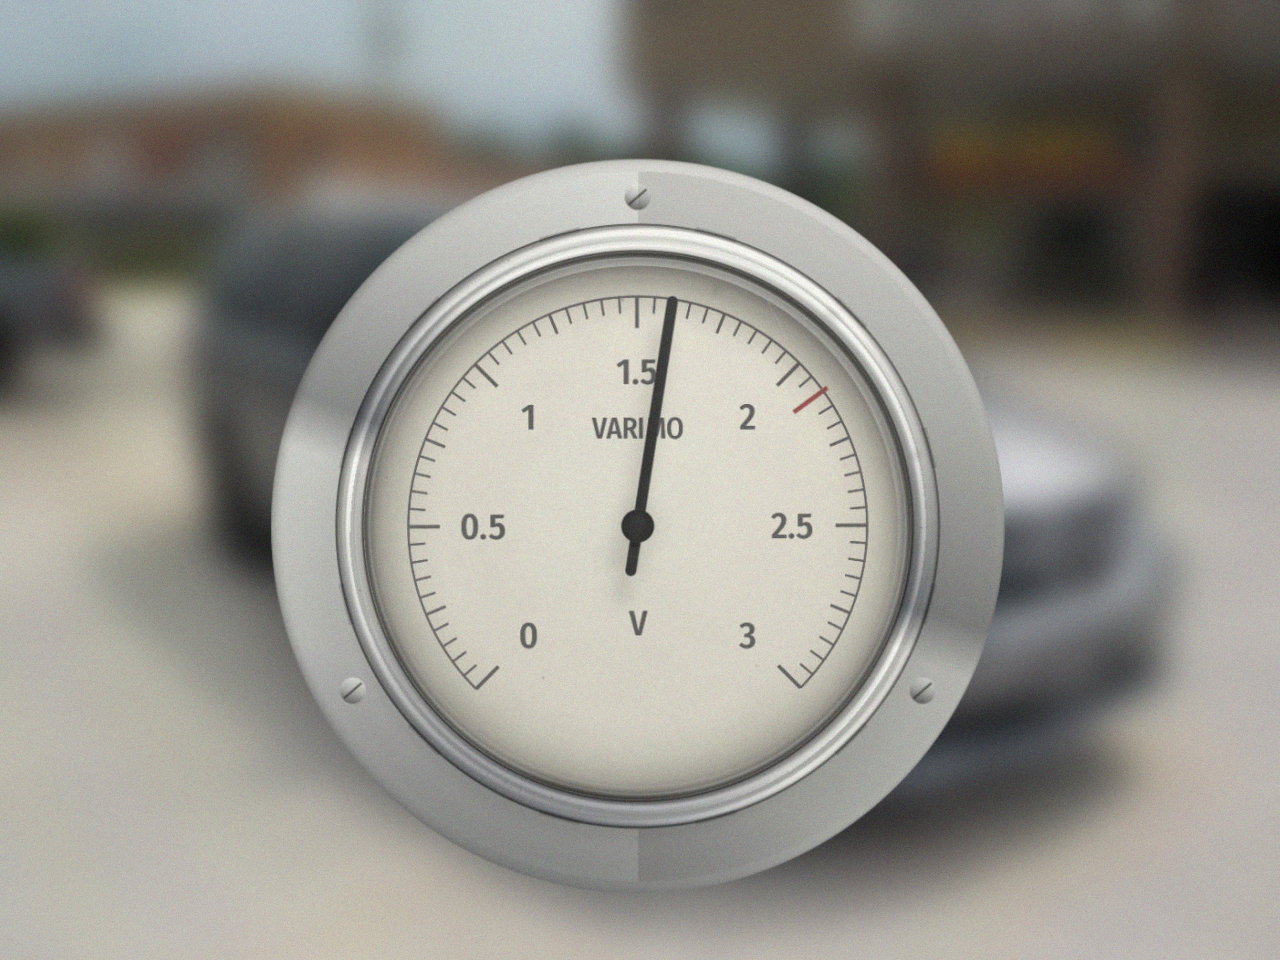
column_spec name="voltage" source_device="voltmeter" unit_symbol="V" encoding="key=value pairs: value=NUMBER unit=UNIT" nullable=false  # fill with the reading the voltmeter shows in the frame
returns value=1.6 unit=V
